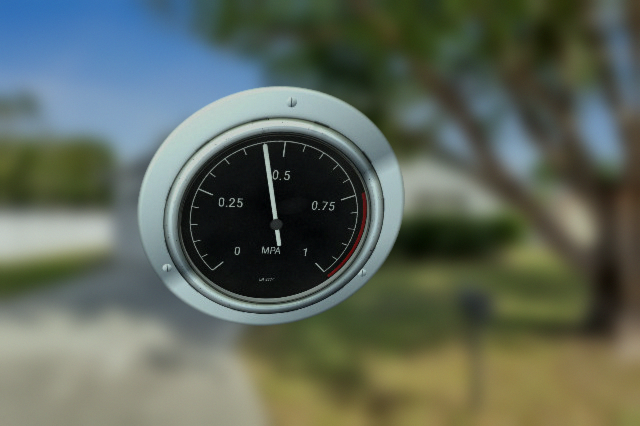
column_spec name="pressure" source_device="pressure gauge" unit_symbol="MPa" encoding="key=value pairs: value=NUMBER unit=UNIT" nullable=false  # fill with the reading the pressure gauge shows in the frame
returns value=0.45 unit=MPa
